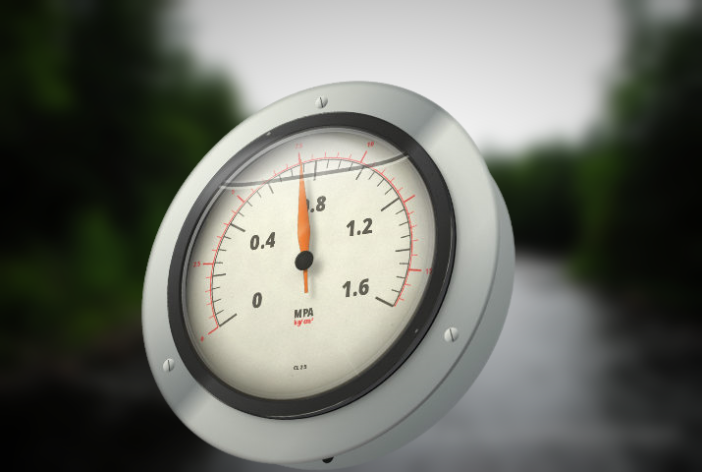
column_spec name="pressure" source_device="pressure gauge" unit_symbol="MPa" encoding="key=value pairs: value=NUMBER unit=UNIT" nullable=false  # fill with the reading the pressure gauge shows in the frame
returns value=0.75 unit=MPa
